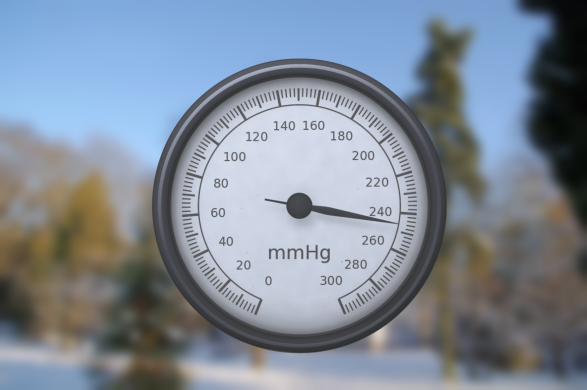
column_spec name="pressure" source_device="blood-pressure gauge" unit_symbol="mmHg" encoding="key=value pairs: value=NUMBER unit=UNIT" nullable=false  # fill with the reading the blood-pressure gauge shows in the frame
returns value=246 unit=mmHg
